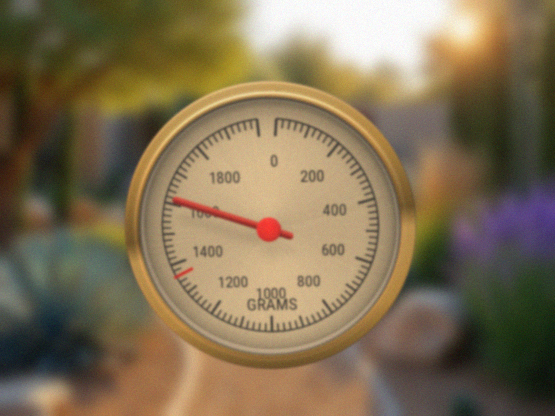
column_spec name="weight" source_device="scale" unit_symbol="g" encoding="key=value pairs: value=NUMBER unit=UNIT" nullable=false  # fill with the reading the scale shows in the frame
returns value=1620 unit=g
